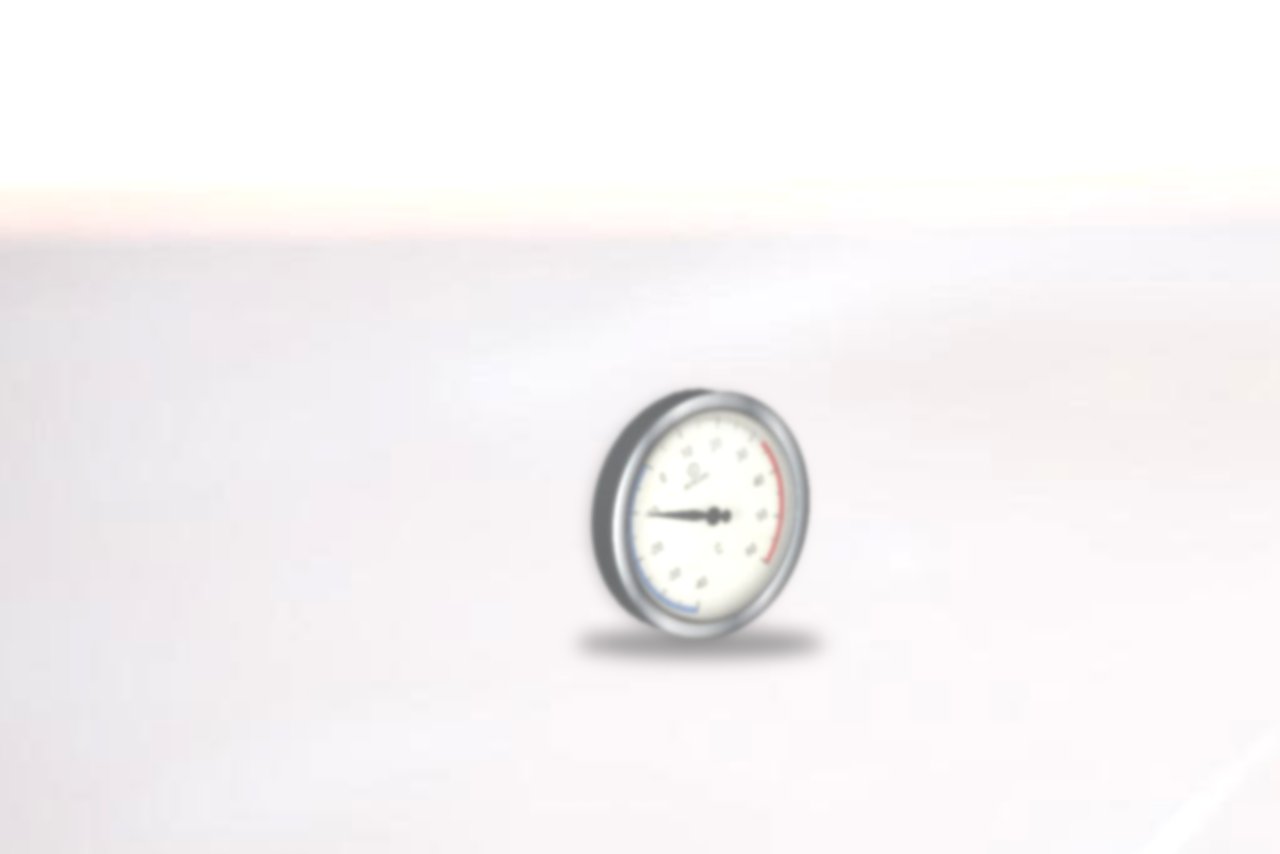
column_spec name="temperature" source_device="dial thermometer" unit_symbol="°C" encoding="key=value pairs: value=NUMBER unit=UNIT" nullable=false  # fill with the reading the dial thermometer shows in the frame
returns value=-10 unit=°C
